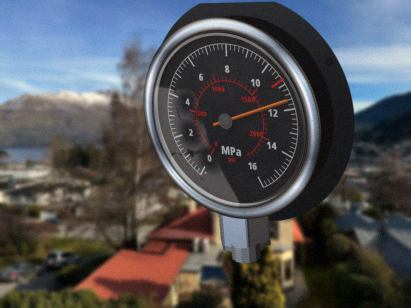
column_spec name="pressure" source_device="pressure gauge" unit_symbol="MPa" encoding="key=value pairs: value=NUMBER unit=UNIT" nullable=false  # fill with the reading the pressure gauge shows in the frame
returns value=11.6 unit=MPa
